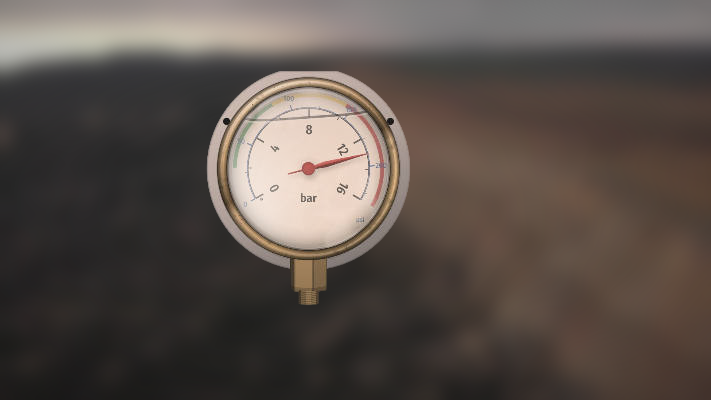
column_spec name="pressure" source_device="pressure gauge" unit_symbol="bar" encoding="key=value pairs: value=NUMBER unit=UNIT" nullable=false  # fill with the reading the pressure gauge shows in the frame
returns value=13 unit=bar
